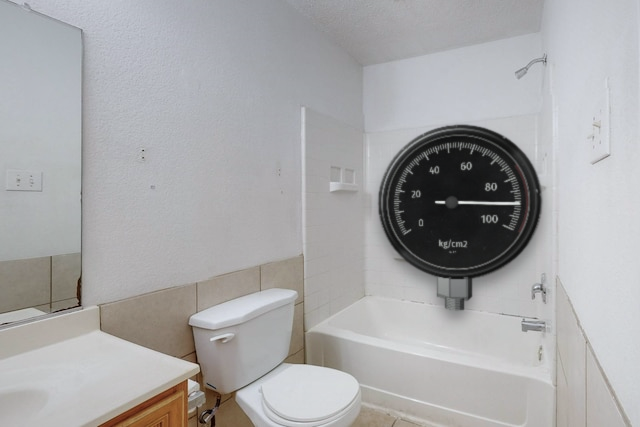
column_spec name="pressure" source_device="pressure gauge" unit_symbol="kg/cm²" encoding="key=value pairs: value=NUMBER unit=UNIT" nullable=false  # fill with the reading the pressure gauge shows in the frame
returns value=90 unit=kg/cm²
